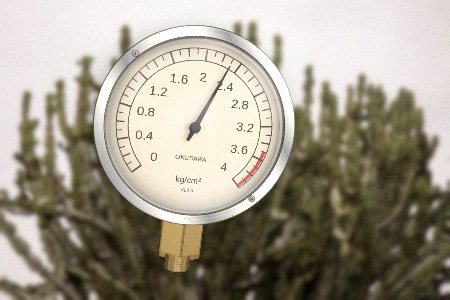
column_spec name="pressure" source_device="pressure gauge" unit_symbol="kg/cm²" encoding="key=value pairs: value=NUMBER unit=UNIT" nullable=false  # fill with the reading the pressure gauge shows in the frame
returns value=2.3 unit=kg/cm²
